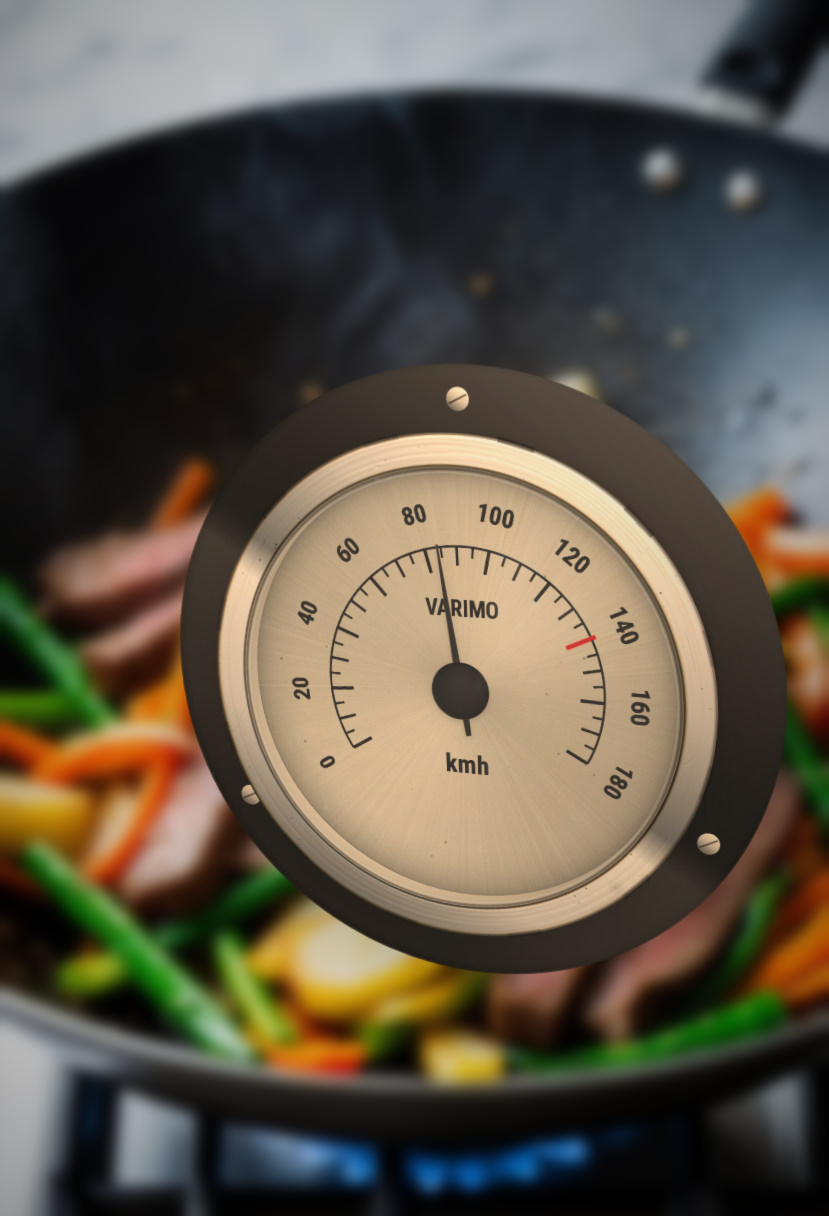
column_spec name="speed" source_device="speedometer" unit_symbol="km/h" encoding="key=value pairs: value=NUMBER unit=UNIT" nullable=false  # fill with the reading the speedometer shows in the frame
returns value=85 unit=km/h
